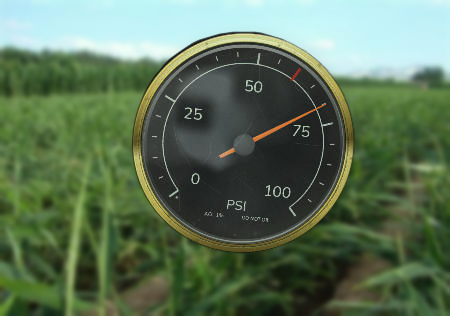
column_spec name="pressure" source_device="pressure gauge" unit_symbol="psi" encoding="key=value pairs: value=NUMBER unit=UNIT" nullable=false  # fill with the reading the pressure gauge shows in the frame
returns value=70 unit=psi
